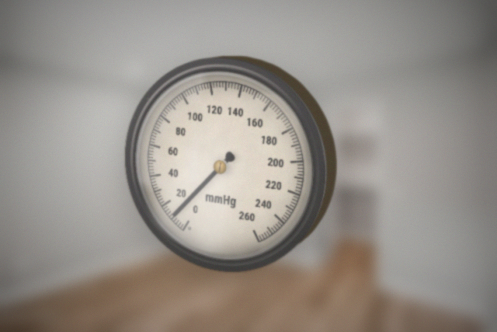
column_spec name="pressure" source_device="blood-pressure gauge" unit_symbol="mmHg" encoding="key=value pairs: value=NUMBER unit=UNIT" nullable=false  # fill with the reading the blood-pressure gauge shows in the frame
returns value=10 unit=mmHg
